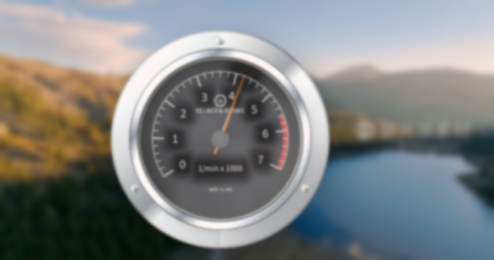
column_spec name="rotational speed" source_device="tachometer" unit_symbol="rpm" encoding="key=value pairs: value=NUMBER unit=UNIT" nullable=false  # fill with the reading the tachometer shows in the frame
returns value=4200 unit=rpm
